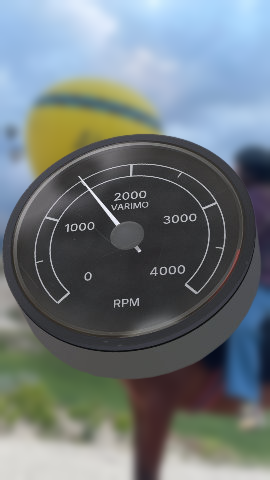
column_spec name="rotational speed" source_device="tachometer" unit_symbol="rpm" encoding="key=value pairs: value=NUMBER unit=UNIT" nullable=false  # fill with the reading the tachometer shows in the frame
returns value=1500 unit=rpm
